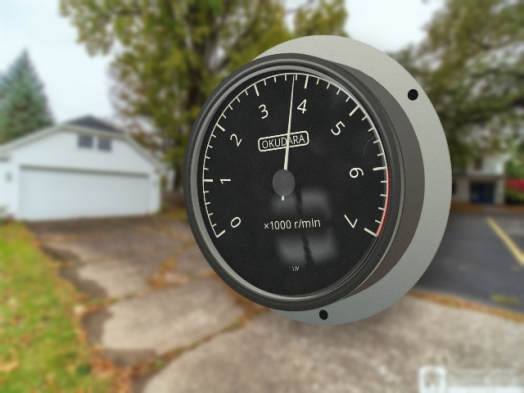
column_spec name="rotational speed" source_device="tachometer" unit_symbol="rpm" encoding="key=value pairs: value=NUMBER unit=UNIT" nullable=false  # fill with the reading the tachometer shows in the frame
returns value=3800 unit=rpm
